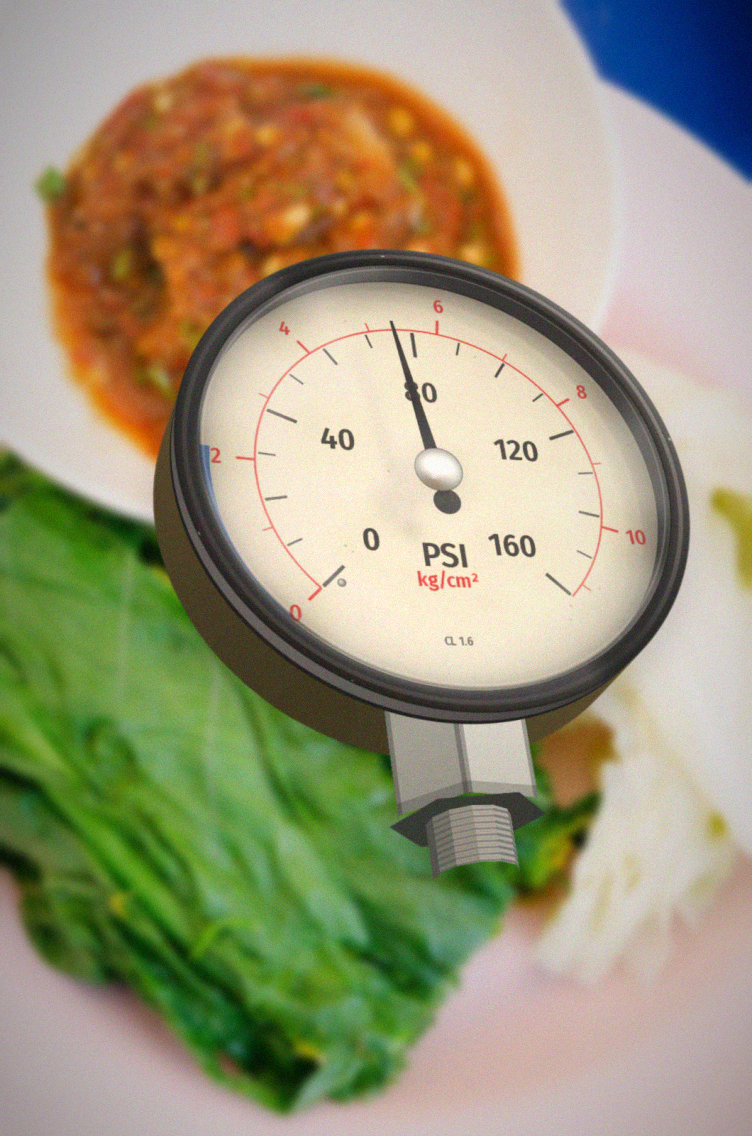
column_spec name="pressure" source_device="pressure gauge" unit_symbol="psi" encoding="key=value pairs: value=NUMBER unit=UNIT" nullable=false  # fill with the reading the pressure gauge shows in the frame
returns value=75 unit=psi
